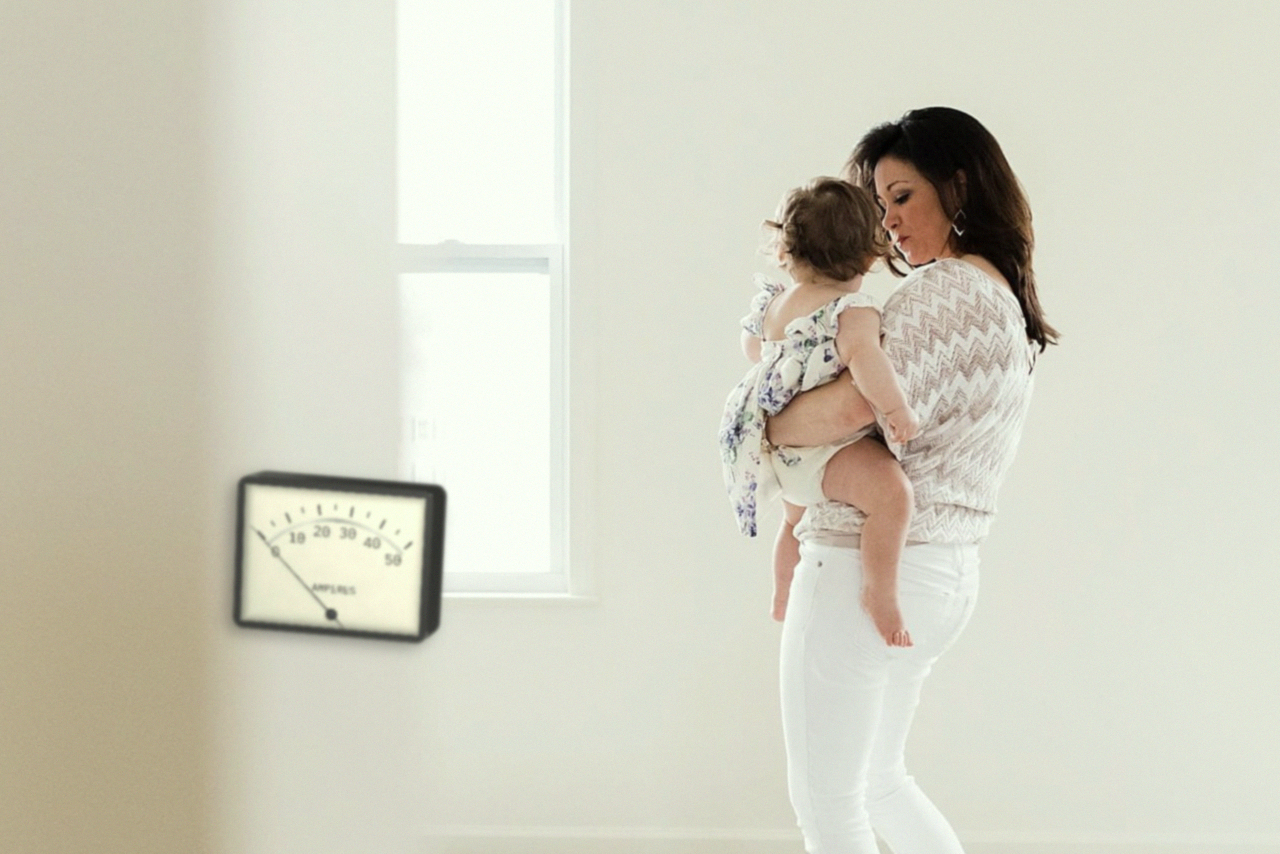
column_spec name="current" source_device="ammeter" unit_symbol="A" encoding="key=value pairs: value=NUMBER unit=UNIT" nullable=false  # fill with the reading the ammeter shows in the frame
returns value=0 unit=A
